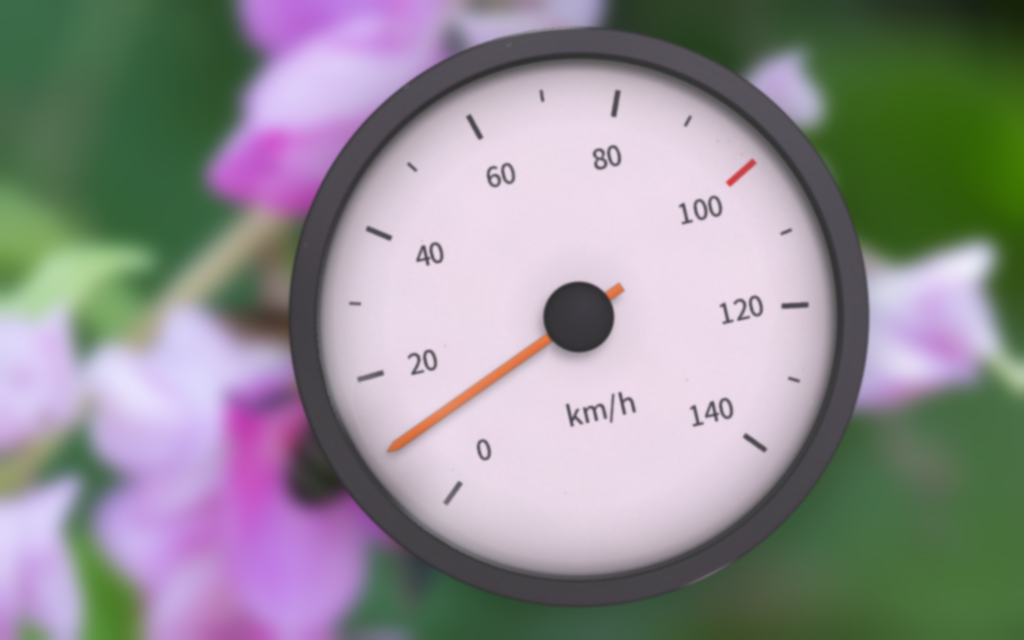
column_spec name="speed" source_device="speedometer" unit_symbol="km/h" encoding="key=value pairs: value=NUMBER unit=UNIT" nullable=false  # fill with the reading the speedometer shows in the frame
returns value=10 unit=km/h
